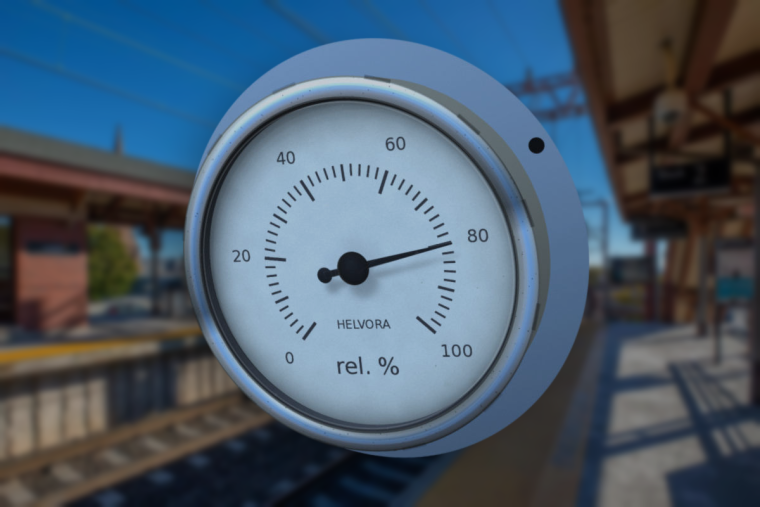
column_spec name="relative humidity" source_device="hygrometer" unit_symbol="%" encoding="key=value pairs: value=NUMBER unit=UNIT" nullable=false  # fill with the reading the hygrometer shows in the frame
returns value=80 unit=%
